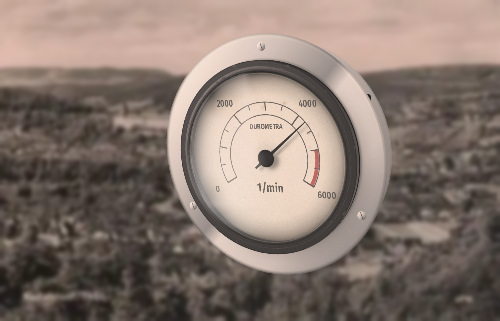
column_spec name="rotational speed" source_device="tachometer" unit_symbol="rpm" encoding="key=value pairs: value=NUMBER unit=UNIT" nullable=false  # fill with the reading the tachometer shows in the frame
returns value=4250 unit=rpm
